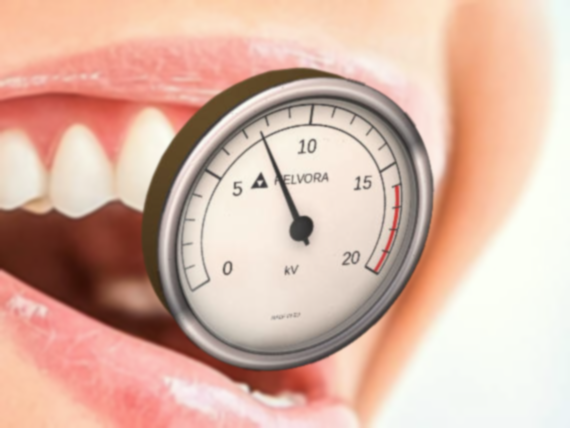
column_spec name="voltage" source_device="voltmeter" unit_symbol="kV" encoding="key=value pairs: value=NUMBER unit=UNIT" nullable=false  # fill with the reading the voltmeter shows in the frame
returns value=7.5 unit=kV
